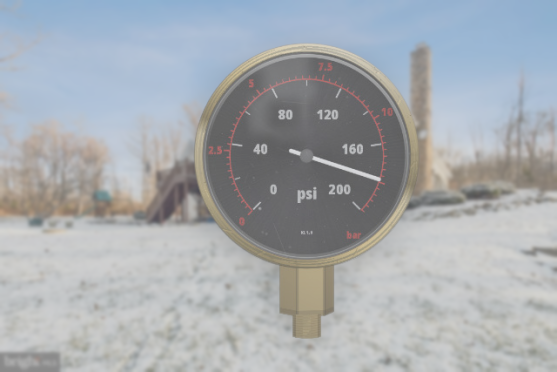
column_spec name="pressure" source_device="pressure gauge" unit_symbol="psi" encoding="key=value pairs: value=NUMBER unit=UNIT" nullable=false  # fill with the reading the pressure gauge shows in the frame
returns value=180 unit=psi
